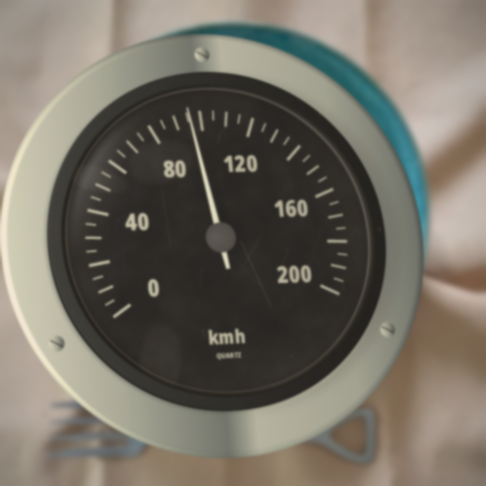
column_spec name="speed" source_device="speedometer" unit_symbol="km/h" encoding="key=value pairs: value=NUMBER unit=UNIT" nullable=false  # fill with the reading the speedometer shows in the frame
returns value=95 unit=km/h
